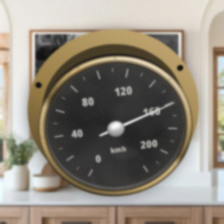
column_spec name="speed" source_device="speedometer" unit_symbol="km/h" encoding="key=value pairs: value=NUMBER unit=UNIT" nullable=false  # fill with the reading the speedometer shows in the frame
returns value=160 unit=km/h
